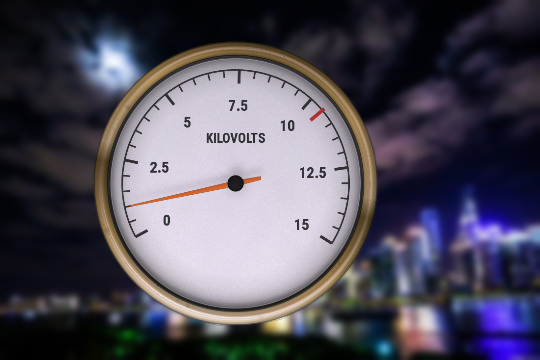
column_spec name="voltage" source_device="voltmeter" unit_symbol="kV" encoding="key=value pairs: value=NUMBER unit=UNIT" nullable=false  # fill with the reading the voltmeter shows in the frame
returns value=1 unit=kV
